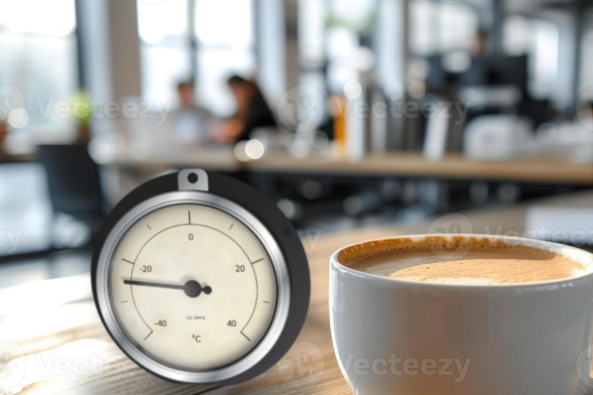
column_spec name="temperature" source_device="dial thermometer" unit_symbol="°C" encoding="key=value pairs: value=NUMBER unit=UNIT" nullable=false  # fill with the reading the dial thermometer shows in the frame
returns value=-25 unit=°C
